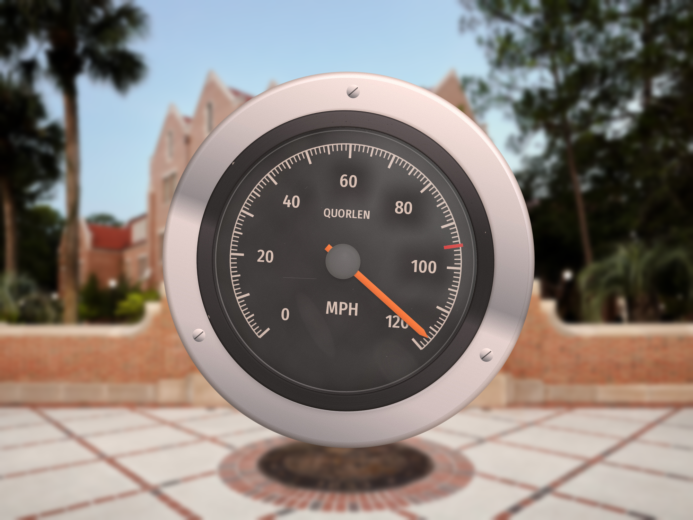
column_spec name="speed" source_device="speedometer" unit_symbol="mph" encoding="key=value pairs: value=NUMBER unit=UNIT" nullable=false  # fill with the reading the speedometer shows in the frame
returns value=117 unit=mph
